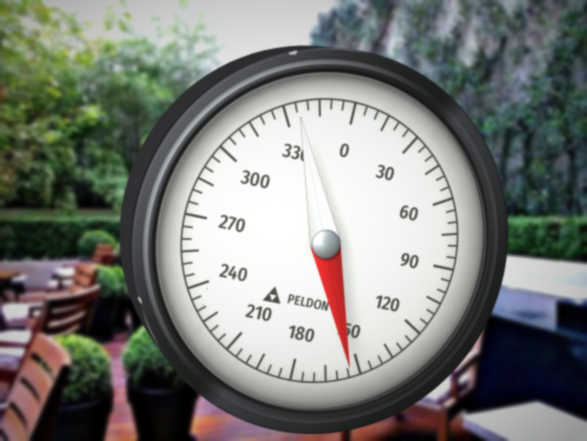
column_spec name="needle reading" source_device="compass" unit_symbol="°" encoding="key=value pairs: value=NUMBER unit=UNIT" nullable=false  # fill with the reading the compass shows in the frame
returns value=155 unit=°
